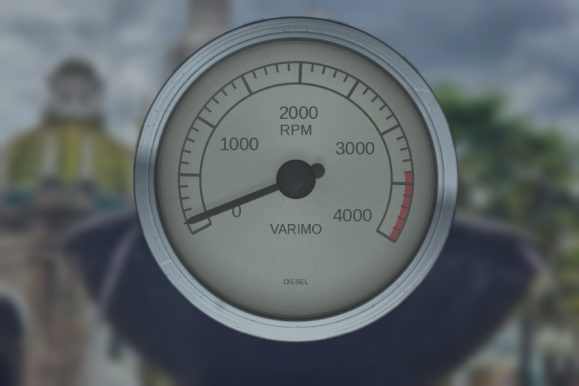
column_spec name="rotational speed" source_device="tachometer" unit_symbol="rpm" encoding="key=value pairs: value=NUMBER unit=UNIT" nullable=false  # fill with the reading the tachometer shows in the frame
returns value=100 unit=rpm
